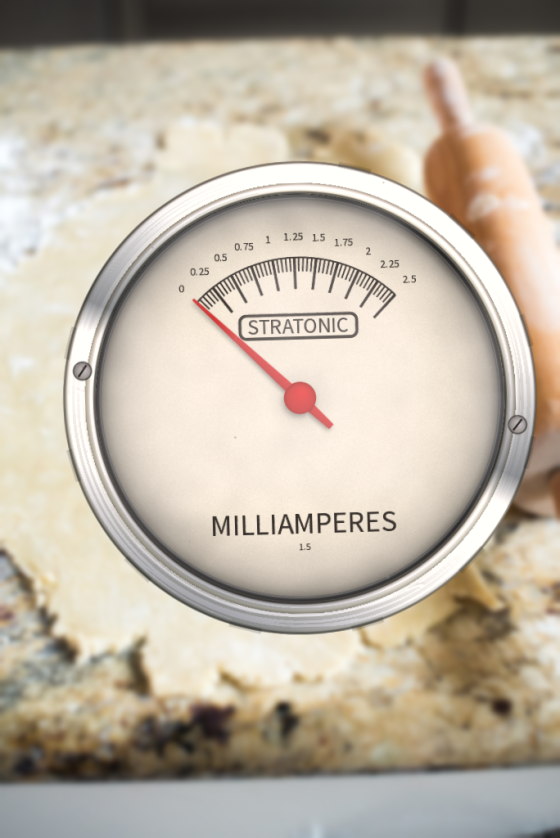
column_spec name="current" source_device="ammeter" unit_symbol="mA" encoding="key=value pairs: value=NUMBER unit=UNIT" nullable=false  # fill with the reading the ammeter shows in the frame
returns value=0 unit=mA
